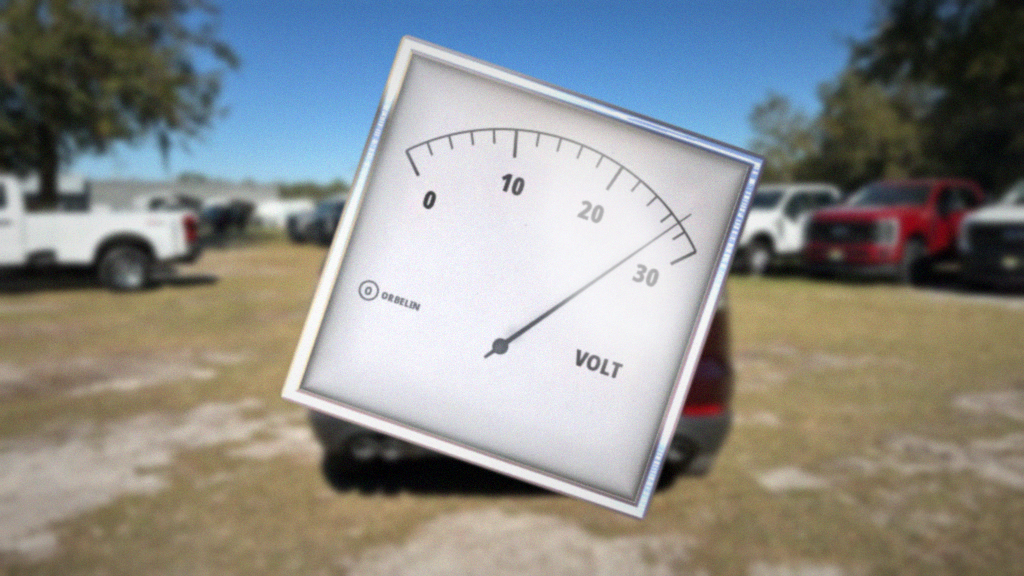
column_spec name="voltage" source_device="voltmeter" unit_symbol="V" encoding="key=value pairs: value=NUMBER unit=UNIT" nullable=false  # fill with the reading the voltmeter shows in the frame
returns value=27 unit=V
